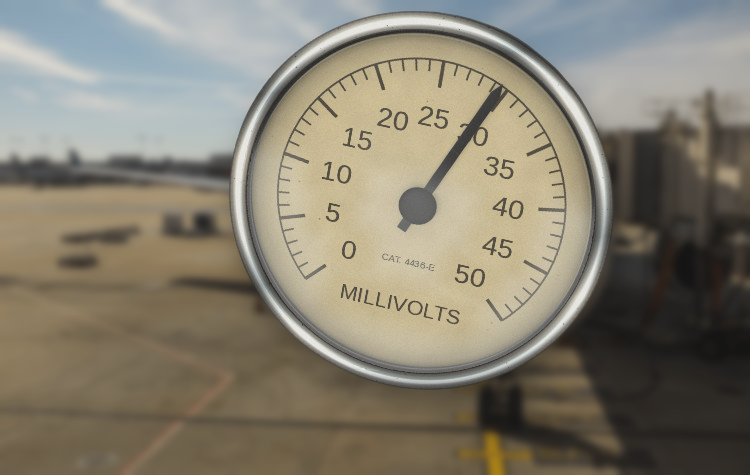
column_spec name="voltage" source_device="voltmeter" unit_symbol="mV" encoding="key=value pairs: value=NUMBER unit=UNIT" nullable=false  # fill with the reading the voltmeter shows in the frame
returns value=29.5 unit=mV
